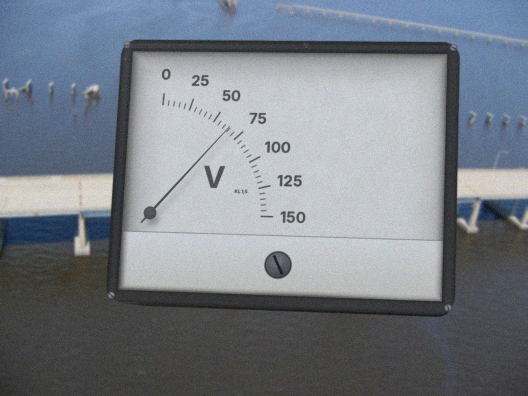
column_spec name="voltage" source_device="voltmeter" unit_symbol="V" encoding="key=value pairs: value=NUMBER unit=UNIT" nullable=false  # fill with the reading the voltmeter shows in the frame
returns value=65 unit=V
